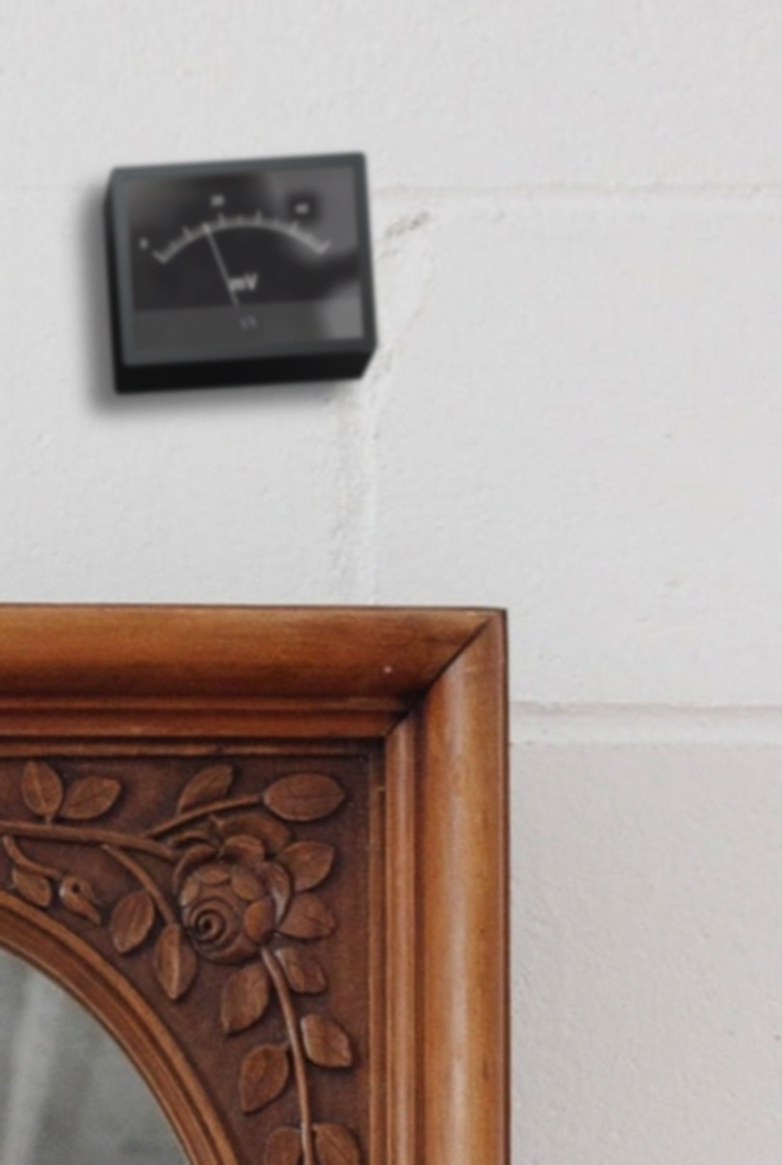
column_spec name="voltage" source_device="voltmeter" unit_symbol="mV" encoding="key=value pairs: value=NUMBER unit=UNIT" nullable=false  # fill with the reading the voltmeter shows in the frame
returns value=15 unit=mV
